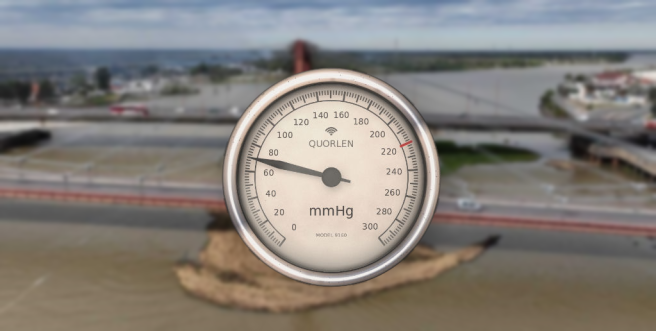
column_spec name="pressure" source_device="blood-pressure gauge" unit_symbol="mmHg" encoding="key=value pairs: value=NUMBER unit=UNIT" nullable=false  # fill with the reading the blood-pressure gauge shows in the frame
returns value=70 unit=mmHg
